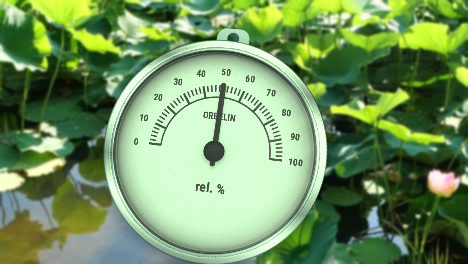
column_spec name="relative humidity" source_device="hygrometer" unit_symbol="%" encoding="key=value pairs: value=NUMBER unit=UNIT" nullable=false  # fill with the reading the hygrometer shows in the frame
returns value=50 unit=%
